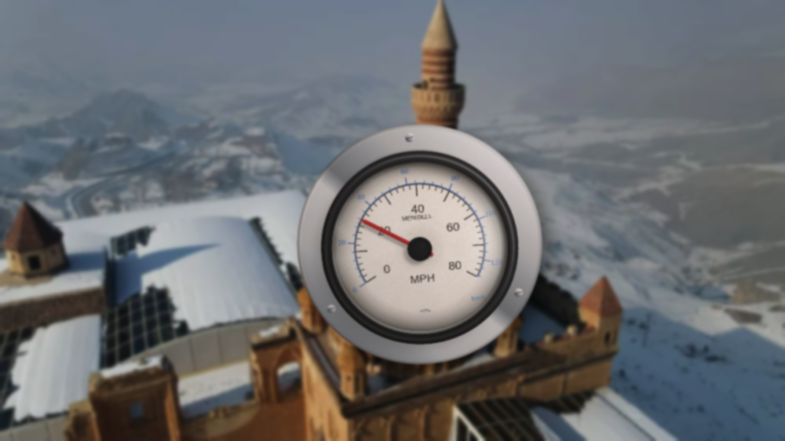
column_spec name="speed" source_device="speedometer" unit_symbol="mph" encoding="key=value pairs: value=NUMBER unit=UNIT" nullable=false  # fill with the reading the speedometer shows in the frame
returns value=20 unit=mph
